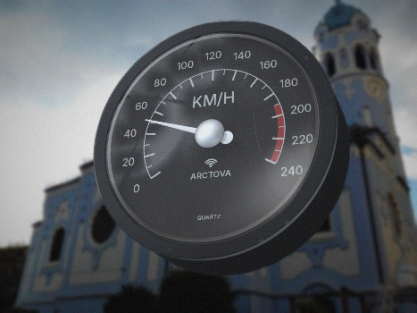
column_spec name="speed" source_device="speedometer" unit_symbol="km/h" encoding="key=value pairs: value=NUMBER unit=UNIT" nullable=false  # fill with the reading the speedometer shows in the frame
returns value=50 unit=km/h
